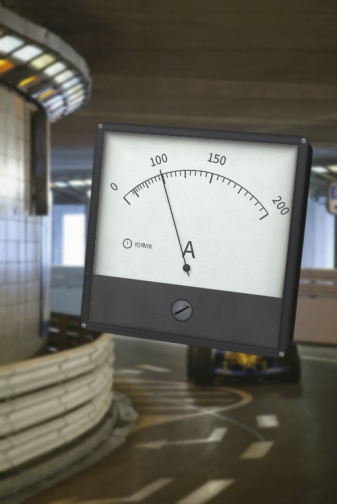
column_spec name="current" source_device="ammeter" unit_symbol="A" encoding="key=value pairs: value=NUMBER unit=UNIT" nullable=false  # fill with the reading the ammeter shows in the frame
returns value=100 unit=A
